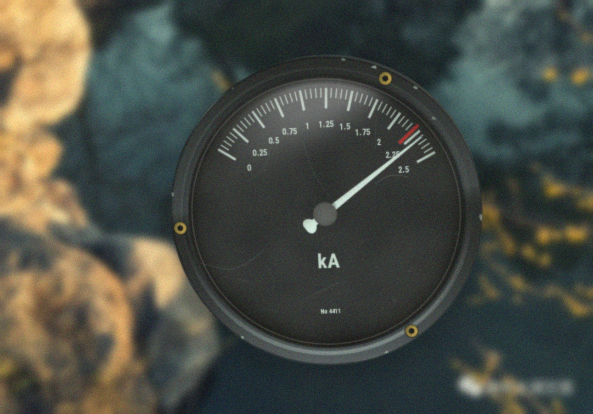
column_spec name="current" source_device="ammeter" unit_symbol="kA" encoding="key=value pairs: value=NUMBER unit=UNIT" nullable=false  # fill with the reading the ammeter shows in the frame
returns value=2.3 unit=kA
